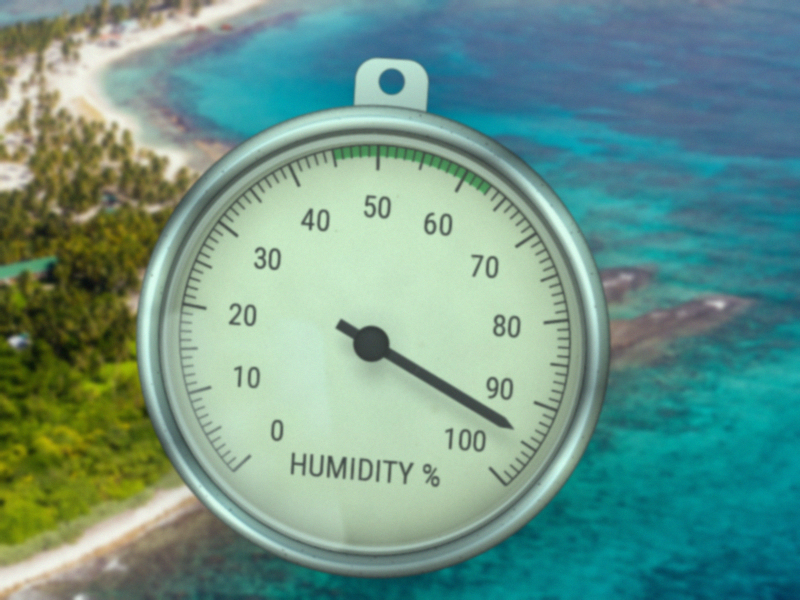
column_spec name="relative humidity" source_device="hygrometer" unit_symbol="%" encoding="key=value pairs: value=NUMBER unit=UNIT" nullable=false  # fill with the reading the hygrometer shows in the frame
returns value=94 unit=%
